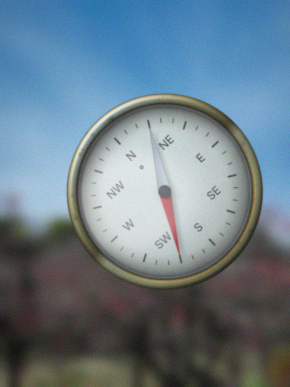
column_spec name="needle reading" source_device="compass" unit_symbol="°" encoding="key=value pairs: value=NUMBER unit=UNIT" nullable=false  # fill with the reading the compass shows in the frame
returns value=210 unit=°
